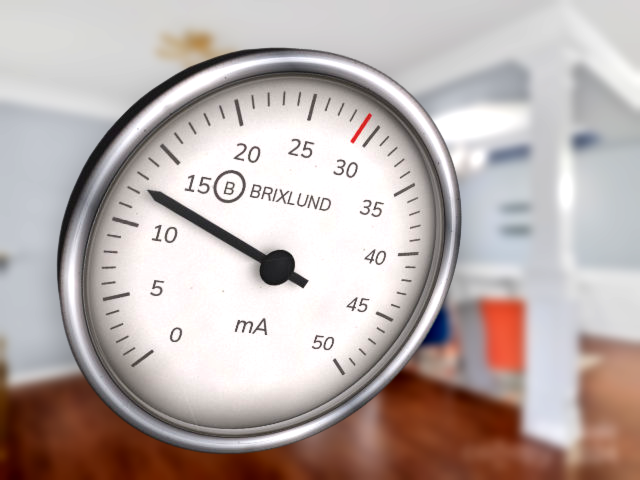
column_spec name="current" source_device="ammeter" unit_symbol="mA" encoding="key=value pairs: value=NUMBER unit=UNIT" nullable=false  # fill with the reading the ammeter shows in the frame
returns value=12.5 unit=mA
